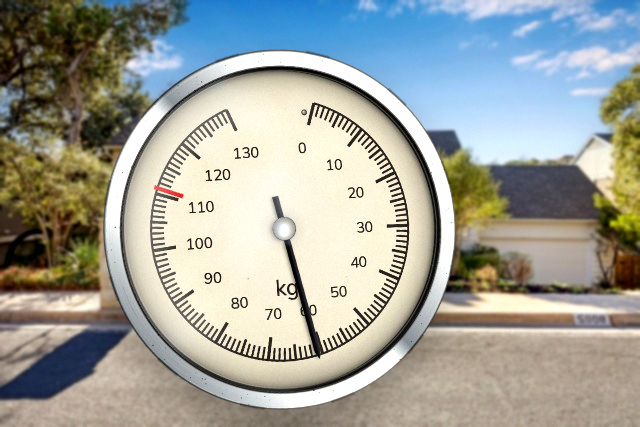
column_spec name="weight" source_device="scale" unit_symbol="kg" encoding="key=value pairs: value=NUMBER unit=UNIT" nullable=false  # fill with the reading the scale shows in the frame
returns value=61 unit=kg
